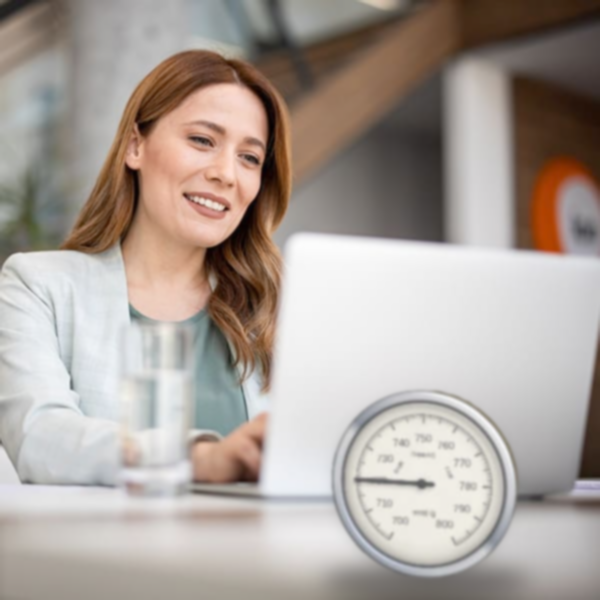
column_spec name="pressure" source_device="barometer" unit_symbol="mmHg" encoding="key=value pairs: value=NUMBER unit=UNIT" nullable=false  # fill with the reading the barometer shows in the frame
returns value=720 unit=mmHg
